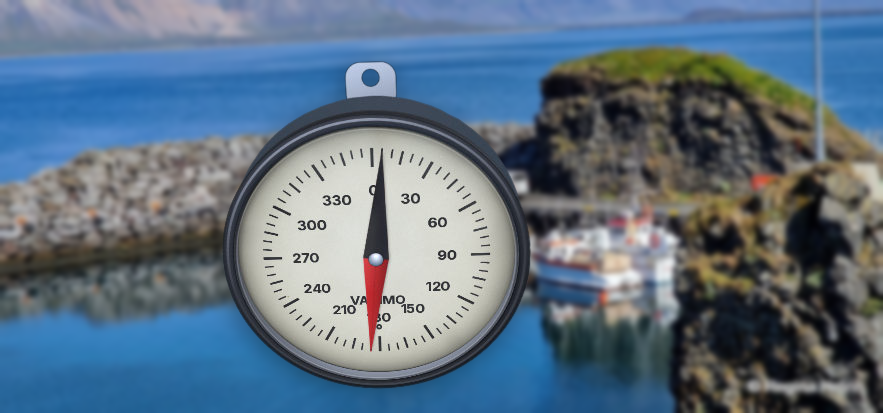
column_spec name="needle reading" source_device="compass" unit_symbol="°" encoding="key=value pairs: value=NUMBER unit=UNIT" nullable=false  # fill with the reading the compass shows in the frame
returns value=185 unit=°
